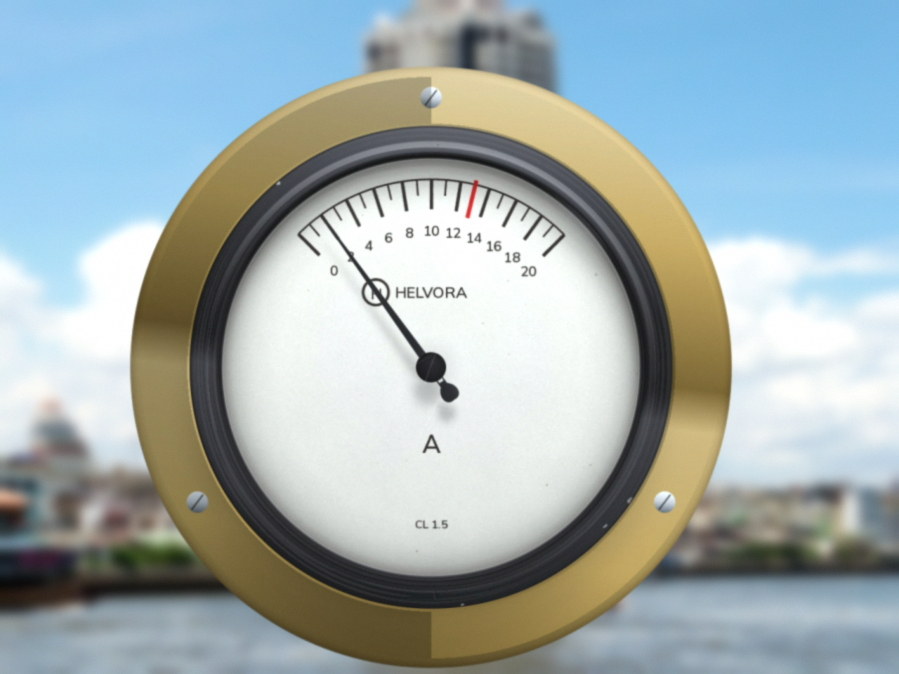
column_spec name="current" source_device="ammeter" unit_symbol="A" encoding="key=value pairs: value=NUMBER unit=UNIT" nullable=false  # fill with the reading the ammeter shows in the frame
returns value=2 unit=A
